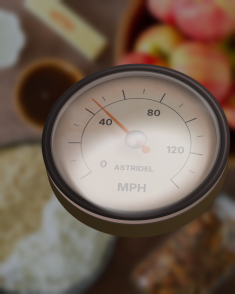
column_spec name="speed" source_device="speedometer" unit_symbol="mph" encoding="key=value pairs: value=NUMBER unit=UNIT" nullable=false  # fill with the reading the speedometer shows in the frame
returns value=45 unit=mph
